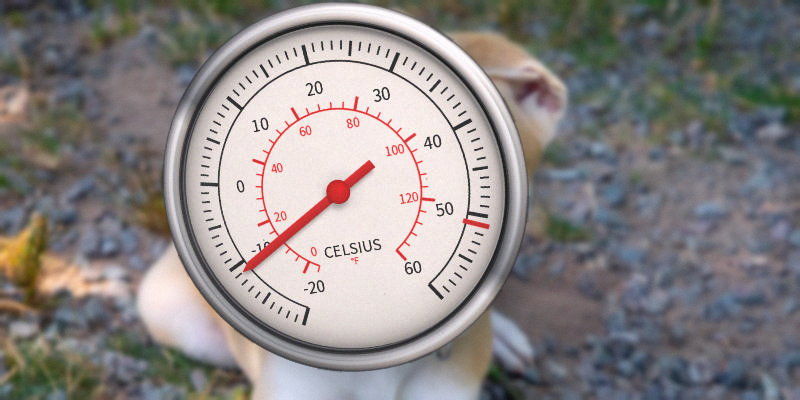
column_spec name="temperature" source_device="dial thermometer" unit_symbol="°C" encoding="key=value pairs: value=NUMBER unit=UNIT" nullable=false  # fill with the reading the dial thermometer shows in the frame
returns value=-11 unit=°C
